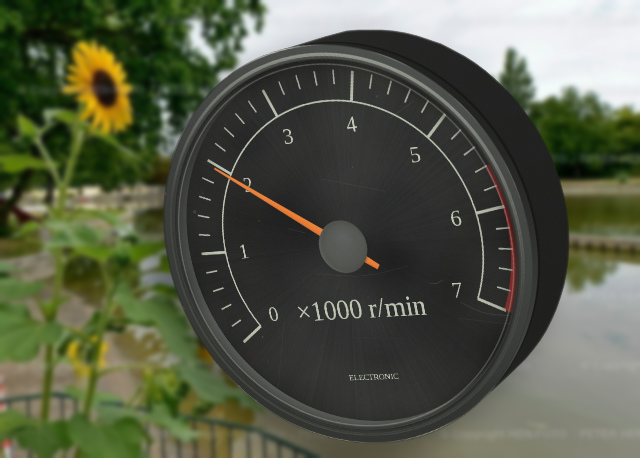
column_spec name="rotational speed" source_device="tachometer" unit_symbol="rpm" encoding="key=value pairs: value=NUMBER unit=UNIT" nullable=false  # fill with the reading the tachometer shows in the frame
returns value=2000 unit=rpm
